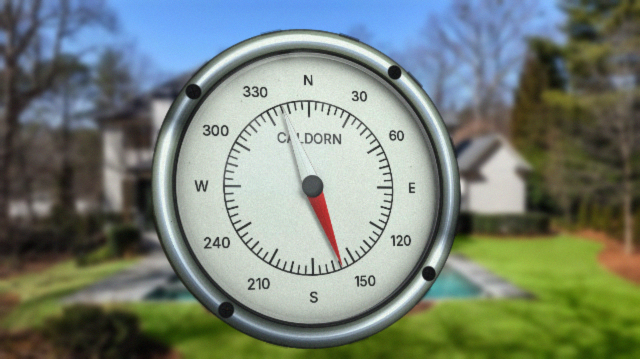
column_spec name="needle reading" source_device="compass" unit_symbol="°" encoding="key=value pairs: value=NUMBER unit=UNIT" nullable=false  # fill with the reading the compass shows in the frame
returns value=160 unit=°
